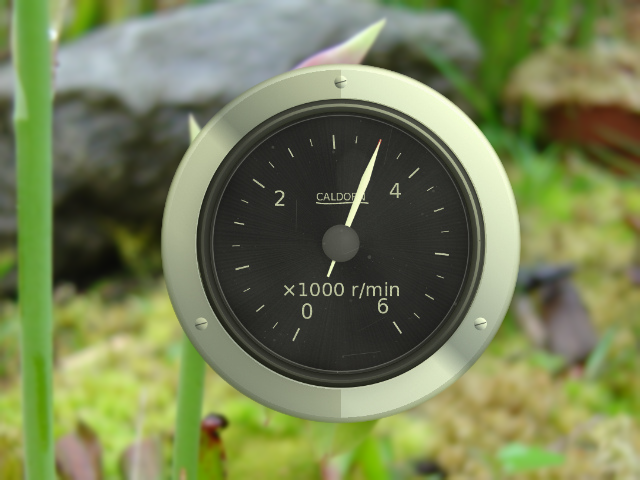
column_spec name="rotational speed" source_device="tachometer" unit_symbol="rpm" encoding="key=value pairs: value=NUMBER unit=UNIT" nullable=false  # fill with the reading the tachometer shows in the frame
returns value=3500 unit=rpm
